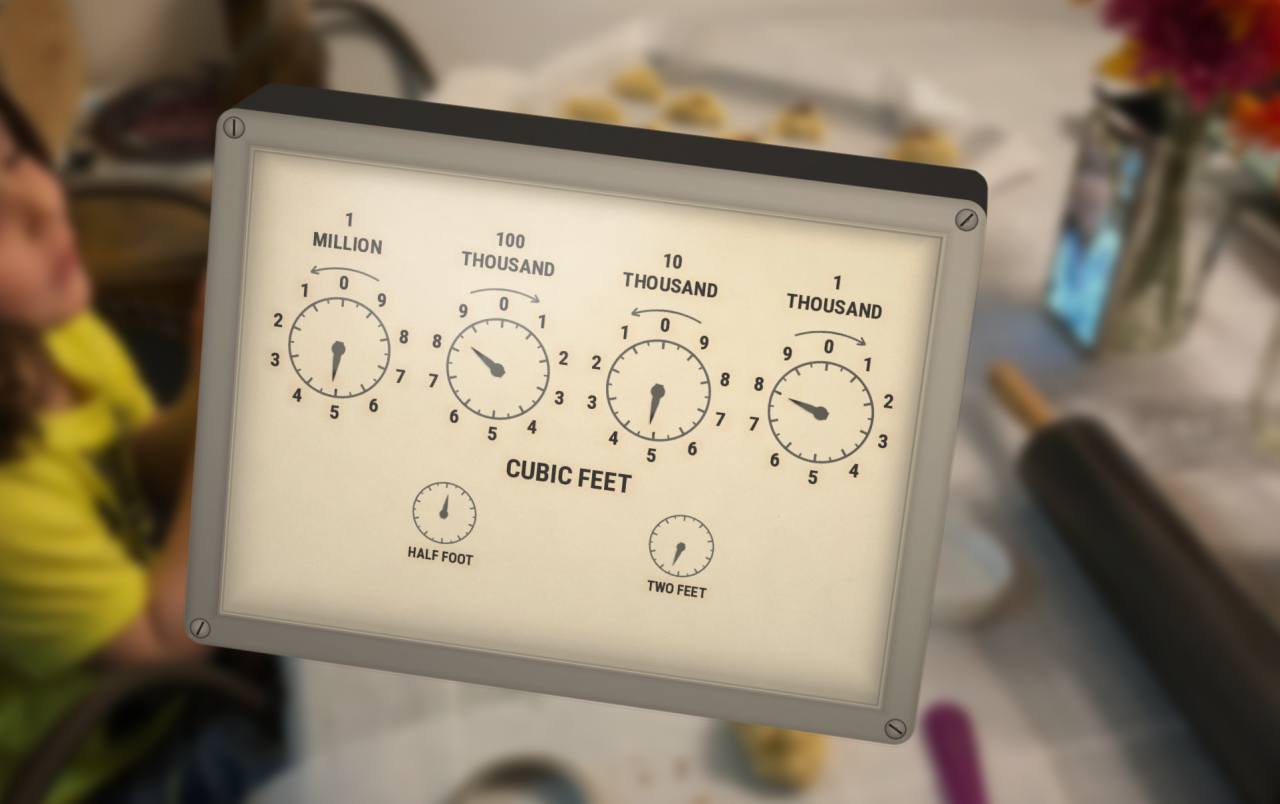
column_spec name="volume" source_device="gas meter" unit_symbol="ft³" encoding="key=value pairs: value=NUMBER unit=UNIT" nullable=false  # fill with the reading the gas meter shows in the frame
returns value=484800 unit=ft³
